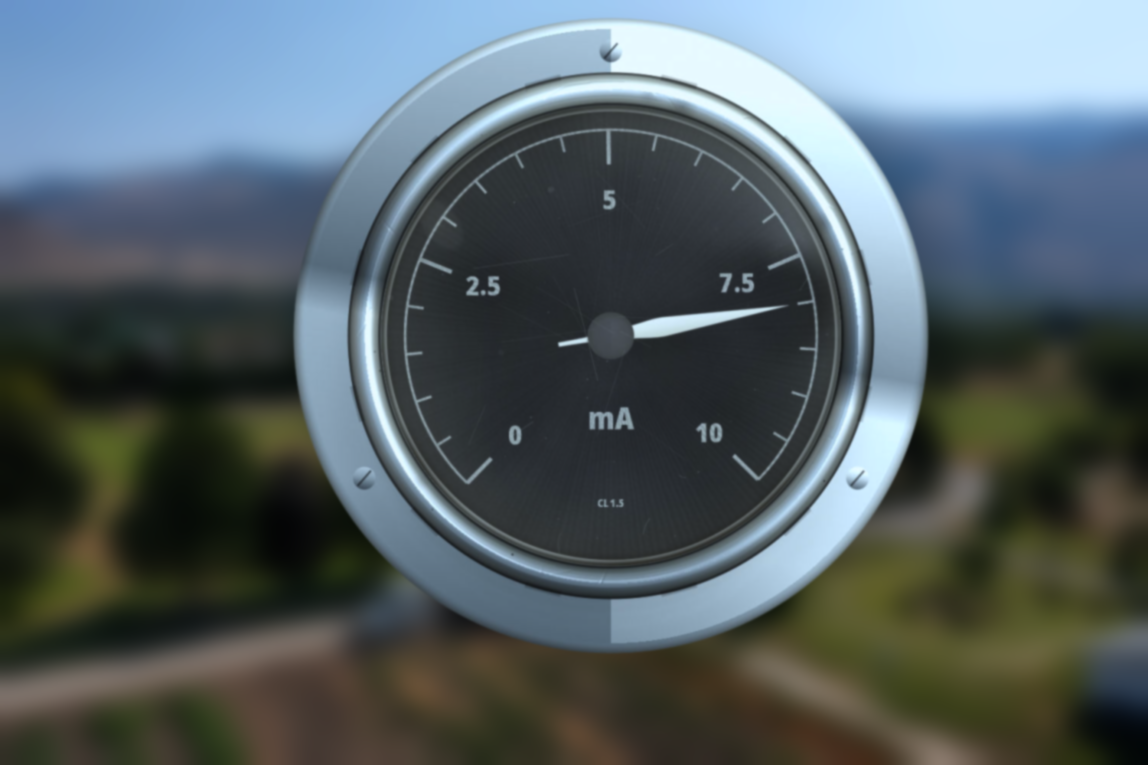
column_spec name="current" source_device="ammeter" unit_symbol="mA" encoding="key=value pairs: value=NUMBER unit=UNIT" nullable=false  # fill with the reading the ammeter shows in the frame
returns value=8 unit=mA
